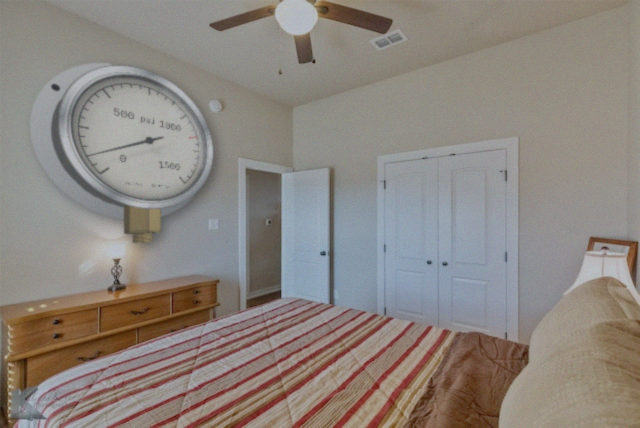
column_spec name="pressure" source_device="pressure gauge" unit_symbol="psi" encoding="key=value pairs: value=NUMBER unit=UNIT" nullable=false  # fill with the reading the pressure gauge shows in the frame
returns value=100 unit=psi
